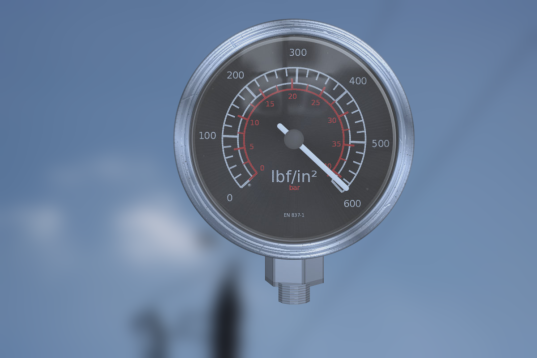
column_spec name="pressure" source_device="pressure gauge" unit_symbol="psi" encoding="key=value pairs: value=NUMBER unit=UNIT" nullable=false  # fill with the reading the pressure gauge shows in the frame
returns value=590 unit=psi
